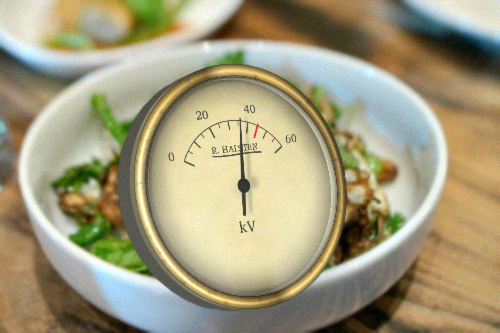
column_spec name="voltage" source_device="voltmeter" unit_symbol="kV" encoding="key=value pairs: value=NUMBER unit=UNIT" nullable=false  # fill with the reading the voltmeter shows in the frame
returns value=35 unit=kV
